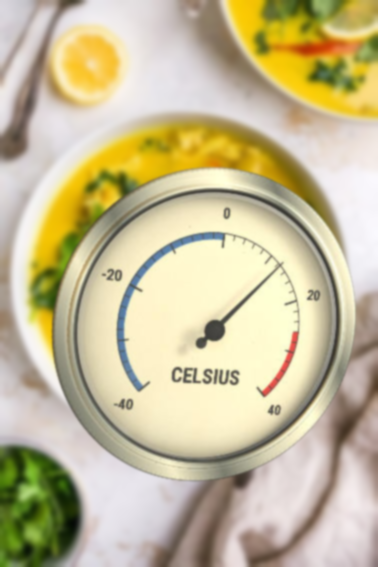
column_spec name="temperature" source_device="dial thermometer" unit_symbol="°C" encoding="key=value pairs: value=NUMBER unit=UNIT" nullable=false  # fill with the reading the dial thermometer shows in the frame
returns value=12 unit=°C
